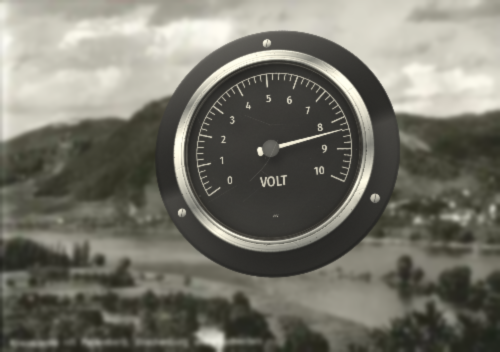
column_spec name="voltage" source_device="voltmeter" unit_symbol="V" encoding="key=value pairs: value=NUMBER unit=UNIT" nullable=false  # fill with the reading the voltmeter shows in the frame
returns value=8.4 unit=V
